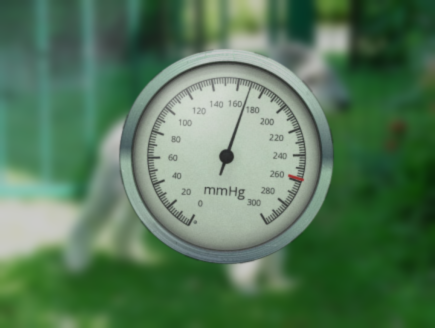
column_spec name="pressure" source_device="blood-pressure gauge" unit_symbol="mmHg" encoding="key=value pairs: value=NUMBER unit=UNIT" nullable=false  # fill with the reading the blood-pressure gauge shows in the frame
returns value=170 unit=mmHg
